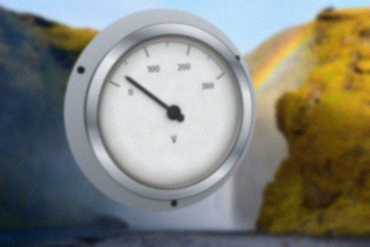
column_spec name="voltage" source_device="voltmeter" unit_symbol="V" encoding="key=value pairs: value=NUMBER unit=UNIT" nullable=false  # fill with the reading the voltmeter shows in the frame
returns value=25 unit=V
